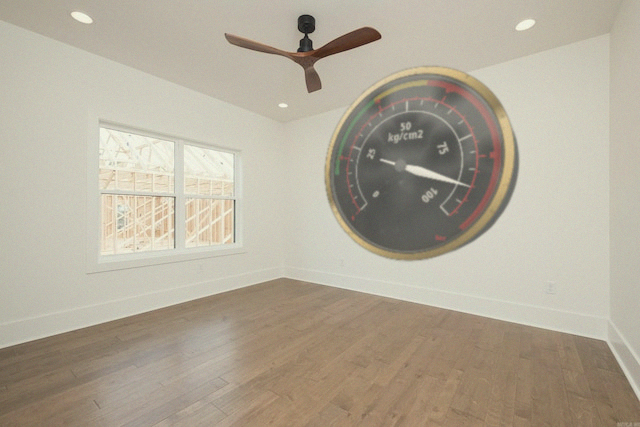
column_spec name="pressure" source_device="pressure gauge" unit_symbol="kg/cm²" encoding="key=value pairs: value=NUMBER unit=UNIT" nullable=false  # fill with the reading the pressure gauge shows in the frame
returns value=90 unit=kg/cm²
